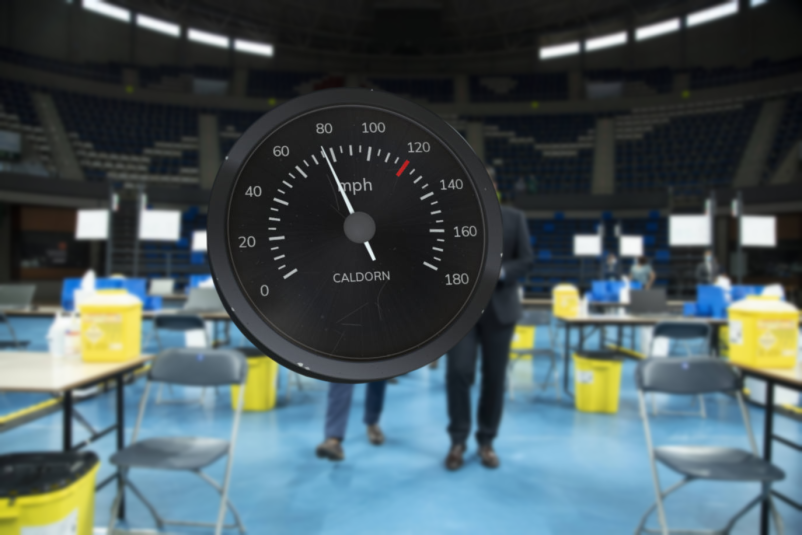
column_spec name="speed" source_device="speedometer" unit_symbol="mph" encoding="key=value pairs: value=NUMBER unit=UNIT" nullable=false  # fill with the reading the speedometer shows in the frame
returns value=75 unit=mph
